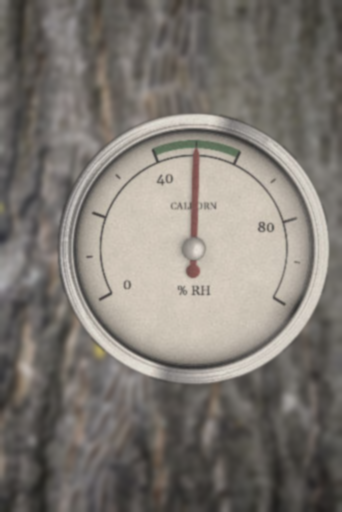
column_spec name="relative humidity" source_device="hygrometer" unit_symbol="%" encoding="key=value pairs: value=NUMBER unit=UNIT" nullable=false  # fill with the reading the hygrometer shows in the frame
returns value=50 unit=%
